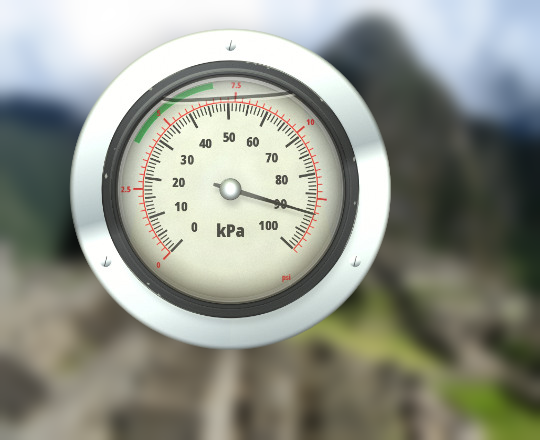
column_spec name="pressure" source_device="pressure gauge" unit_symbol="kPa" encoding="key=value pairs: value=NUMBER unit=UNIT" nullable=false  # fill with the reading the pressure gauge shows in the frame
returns value=90 unit=kPa
